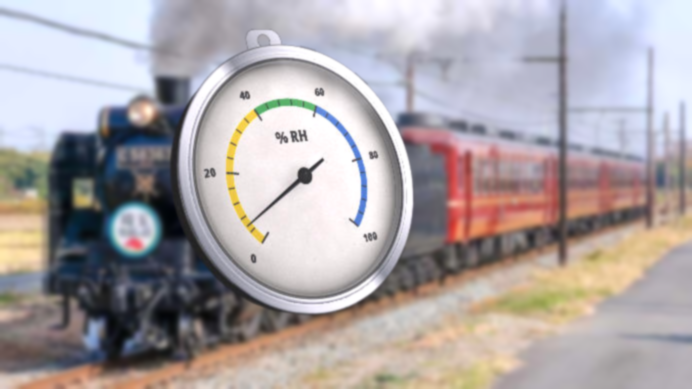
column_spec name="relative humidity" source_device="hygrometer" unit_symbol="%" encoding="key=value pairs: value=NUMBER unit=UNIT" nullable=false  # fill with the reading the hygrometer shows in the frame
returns value=6 unit=%
